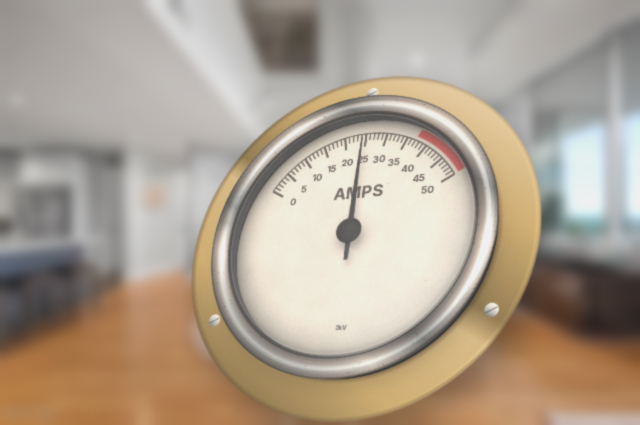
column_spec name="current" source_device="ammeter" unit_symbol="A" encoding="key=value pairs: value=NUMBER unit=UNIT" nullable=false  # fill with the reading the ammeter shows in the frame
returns value=25 unit=A
